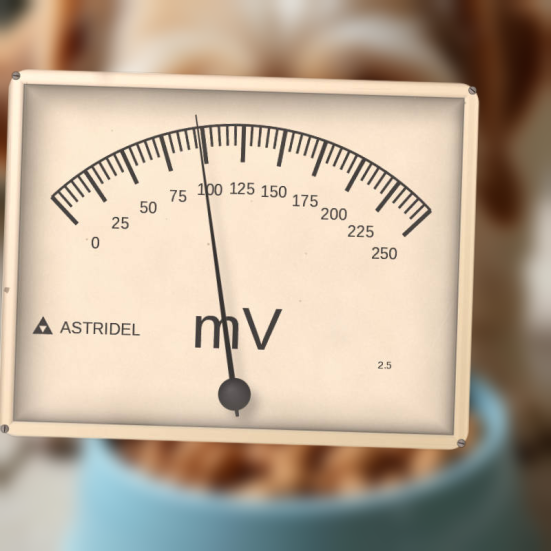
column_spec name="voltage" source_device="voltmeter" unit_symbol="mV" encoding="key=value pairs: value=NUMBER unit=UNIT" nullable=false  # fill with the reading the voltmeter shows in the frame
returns value=97.5 unit=mV
